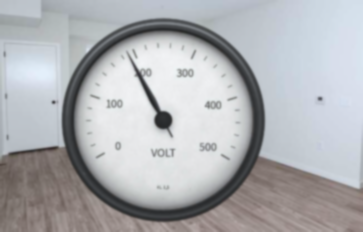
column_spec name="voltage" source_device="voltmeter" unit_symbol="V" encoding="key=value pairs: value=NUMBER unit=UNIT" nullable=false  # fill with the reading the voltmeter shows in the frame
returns value=190 unit=V
